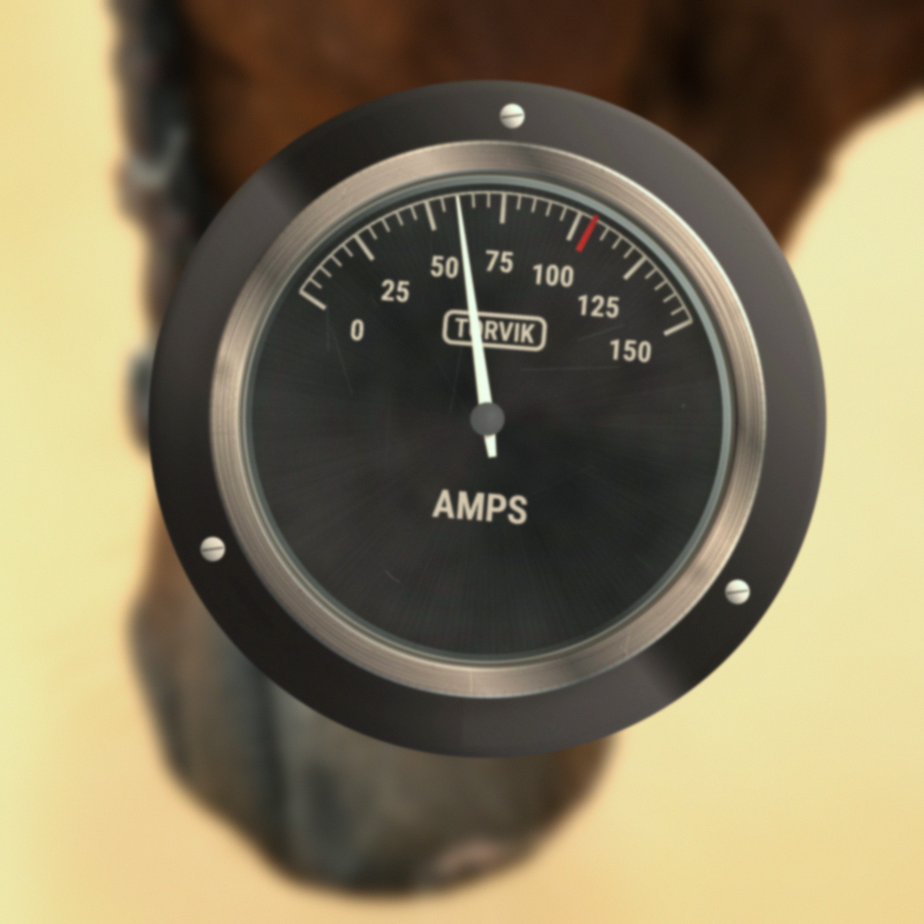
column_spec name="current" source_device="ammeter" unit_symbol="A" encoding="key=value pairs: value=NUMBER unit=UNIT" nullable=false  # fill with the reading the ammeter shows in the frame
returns value=60 unit=A
